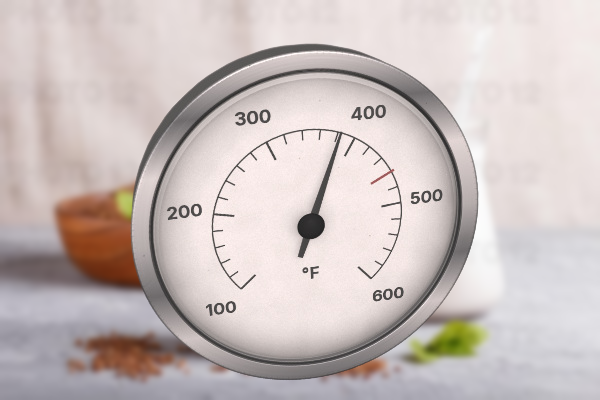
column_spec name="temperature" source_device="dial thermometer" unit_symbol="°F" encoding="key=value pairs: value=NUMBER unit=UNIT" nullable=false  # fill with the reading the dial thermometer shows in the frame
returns value=380 unit=°F
